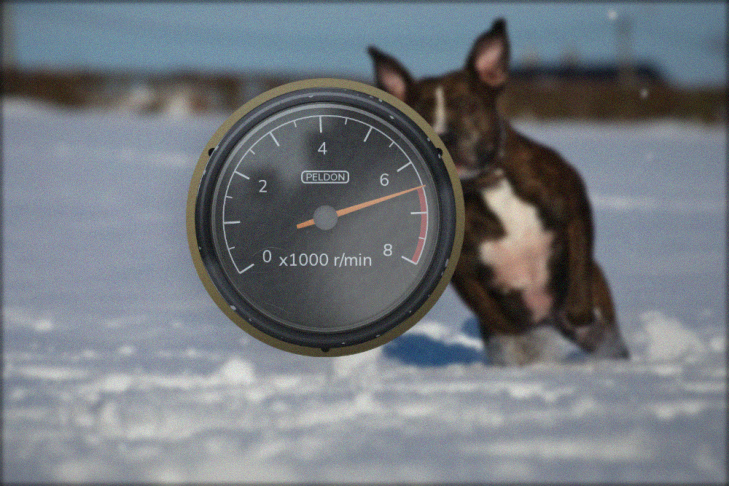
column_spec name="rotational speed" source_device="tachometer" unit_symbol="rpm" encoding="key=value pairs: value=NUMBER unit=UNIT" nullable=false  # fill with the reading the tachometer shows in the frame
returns value=6500 unit=rpm
